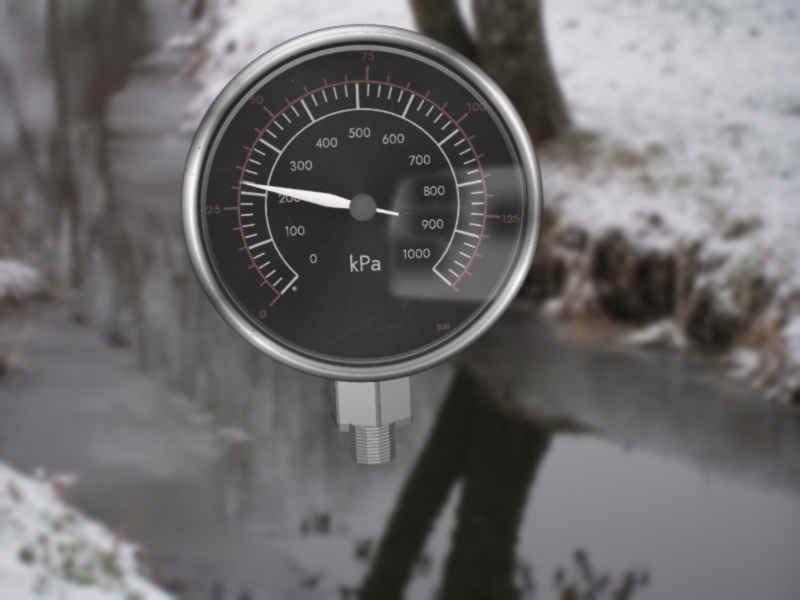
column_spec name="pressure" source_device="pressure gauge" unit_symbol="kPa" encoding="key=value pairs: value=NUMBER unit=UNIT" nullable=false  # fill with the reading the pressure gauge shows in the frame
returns value=220 unit=kPa
